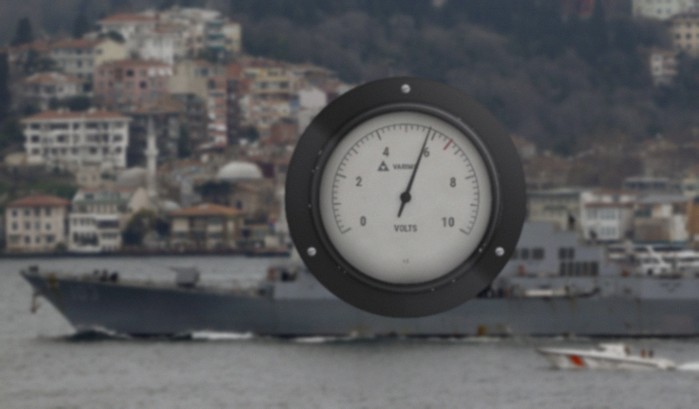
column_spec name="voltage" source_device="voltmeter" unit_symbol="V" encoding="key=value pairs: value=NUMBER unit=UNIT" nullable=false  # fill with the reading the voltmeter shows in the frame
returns value=5.8 unit=V
